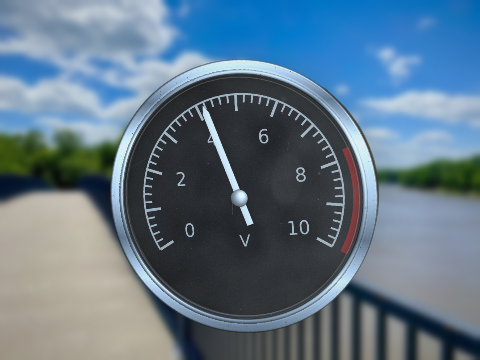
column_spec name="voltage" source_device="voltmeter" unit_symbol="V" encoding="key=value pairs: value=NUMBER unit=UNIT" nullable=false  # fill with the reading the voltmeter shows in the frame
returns value=4.2 unit=V
